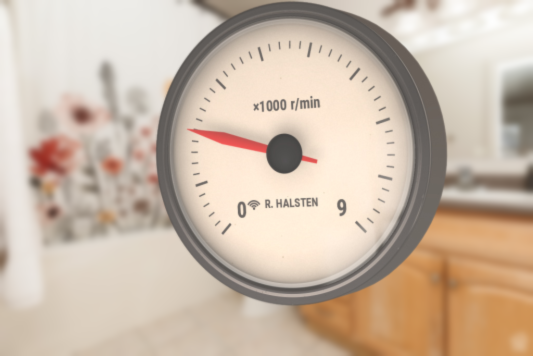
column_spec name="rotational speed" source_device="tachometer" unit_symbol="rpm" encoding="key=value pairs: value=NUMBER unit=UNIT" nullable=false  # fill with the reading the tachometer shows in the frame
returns value=2000 unit=rpm
